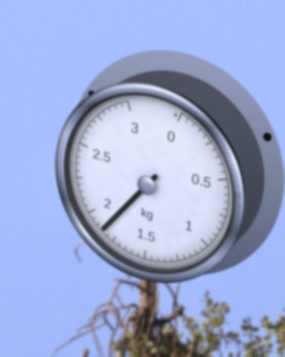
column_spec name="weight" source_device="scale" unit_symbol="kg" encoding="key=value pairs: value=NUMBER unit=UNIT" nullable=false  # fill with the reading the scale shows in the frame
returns value=1.85 unit=kg
